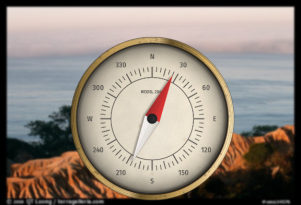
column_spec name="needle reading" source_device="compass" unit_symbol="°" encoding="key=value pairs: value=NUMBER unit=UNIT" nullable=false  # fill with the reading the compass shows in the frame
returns value=25 unit=°
